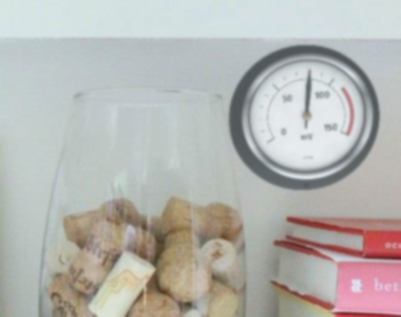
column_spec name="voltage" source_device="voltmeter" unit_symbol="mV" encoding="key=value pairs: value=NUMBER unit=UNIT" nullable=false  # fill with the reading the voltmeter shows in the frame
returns value=80 unit=mV
